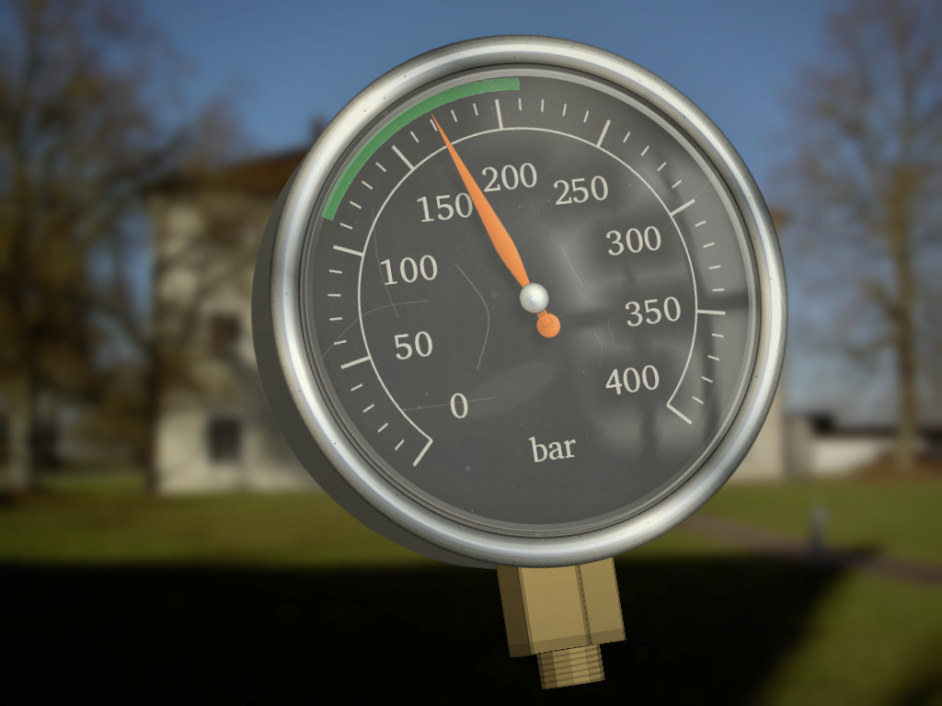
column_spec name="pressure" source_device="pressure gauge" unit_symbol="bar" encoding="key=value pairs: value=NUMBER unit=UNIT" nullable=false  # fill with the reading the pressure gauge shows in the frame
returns value=170 unit=bar
